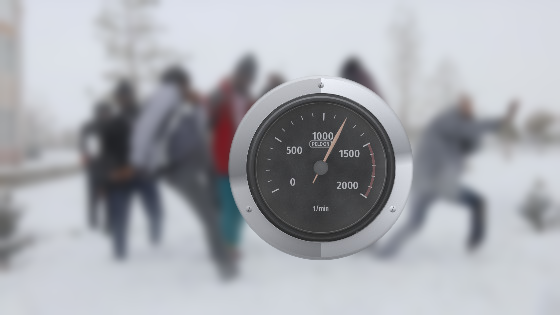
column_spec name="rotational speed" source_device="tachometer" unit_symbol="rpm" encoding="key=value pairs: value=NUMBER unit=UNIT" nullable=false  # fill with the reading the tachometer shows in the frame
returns value=1200 unit=rpm
